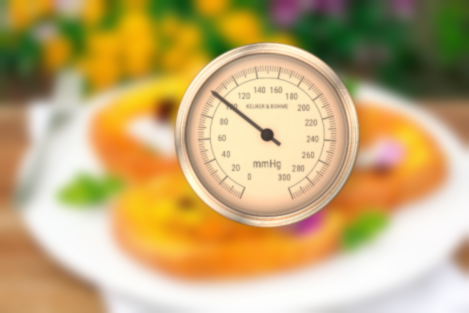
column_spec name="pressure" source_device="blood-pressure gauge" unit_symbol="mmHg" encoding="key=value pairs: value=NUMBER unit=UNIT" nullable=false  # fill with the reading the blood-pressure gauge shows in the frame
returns value=100 unit=mmHg
